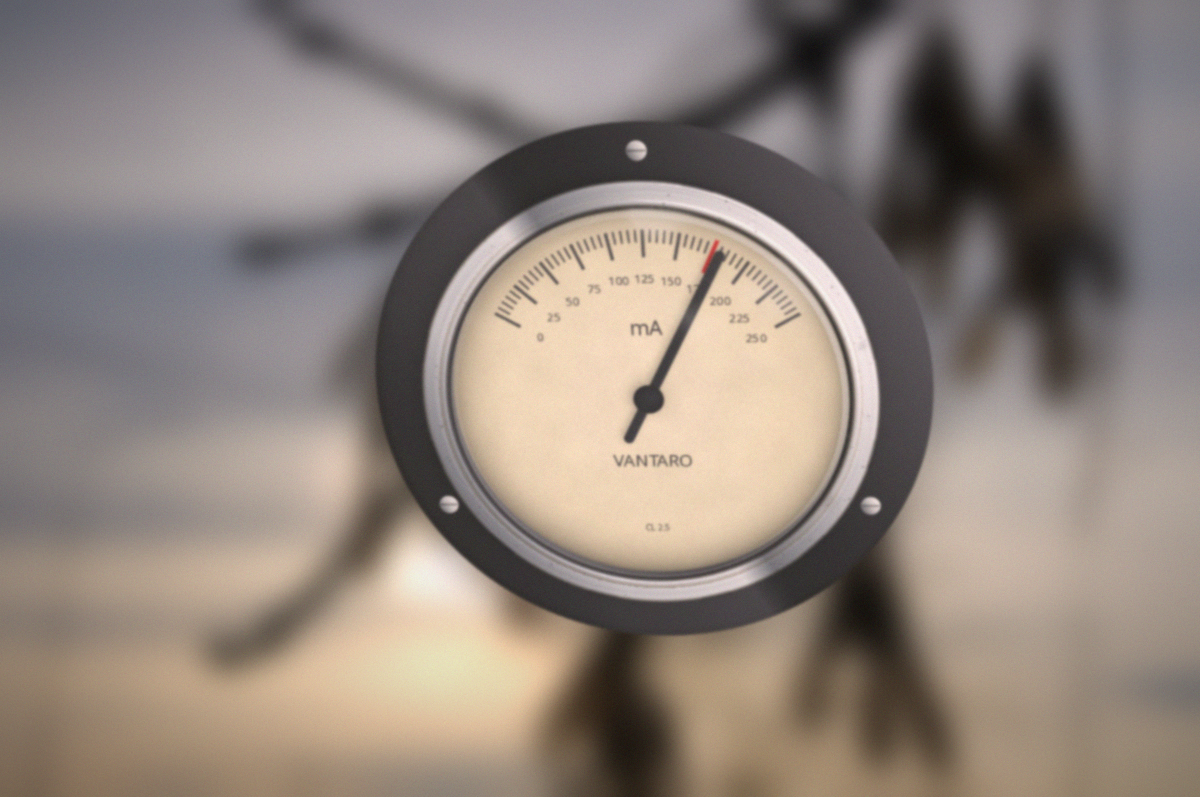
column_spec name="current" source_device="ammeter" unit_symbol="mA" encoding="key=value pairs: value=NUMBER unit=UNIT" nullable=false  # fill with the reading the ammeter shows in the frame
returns value=180 unit=mA
